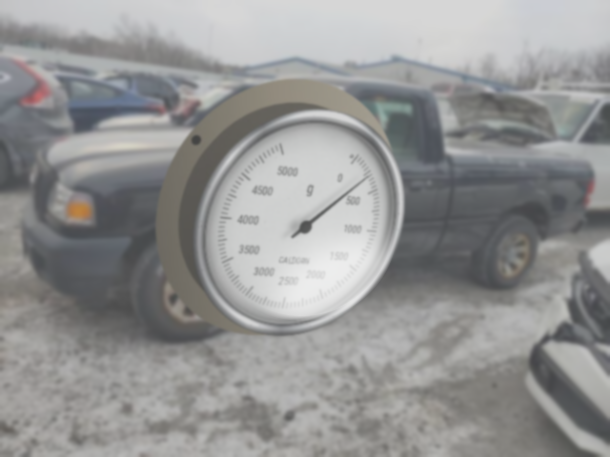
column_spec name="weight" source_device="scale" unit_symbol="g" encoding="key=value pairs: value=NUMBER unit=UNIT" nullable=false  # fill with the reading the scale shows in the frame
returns value=250 unit=g
